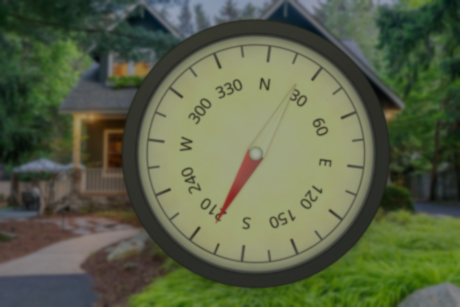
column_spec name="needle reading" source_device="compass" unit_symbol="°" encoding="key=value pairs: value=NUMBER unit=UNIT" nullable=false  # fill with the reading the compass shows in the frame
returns value=202.5 unit=°
